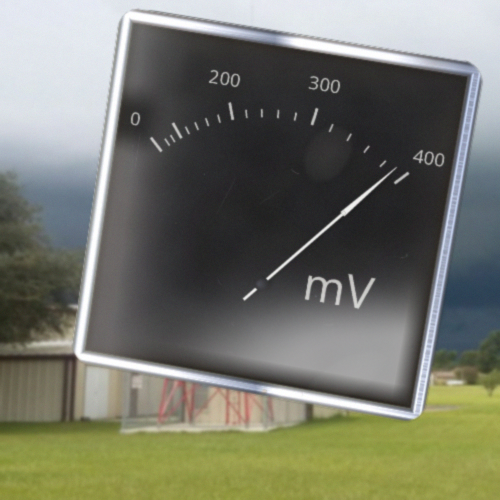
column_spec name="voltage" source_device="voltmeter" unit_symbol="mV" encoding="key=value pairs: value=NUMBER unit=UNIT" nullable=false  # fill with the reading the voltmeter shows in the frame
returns value=390 unit=mV
